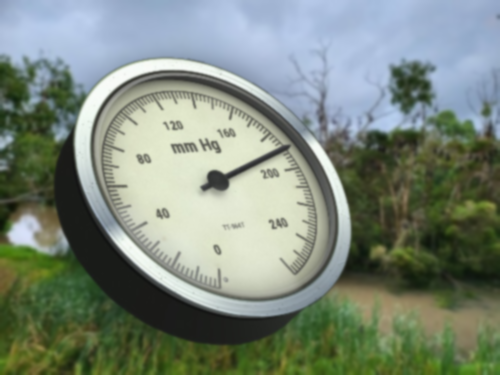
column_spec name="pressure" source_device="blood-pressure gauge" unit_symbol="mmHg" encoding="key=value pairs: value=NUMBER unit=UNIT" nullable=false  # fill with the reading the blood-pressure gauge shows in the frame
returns value=190 unit=mmHg
